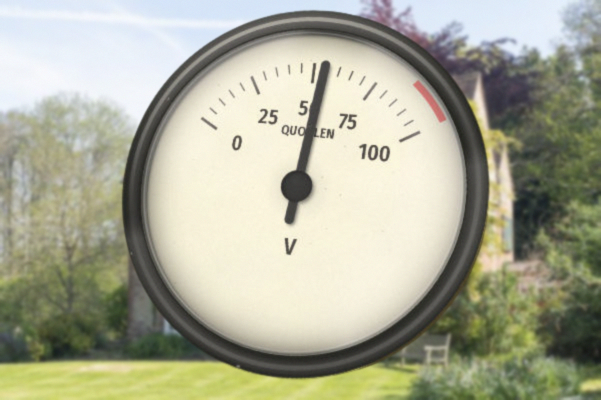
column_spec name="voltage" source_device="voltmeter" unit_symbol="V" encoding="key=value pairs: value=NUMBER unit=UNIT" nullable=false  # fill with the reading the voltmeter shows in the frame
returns value=55 unit=V
